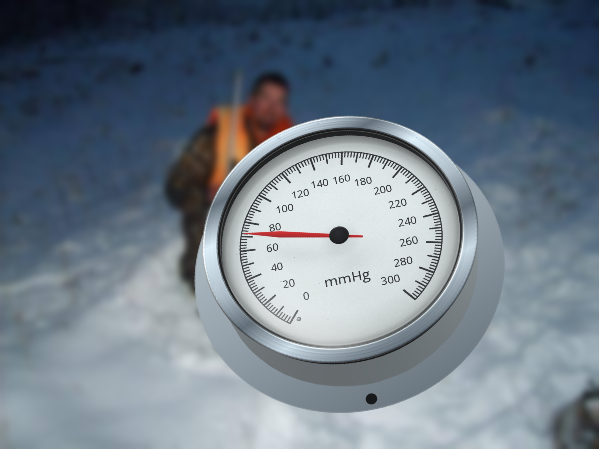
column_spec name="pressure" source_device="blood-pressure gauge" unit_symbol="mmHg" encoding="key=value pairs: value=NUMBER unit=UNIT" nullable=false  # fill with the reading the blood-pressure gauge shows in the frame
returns value=70 unit=mmHg
